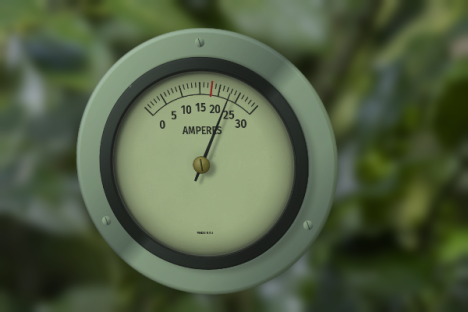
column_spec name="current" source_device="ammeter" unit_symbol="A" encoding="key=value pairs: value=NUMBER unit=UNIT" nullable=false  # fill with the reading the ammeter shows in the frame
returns value=23 unit=A
